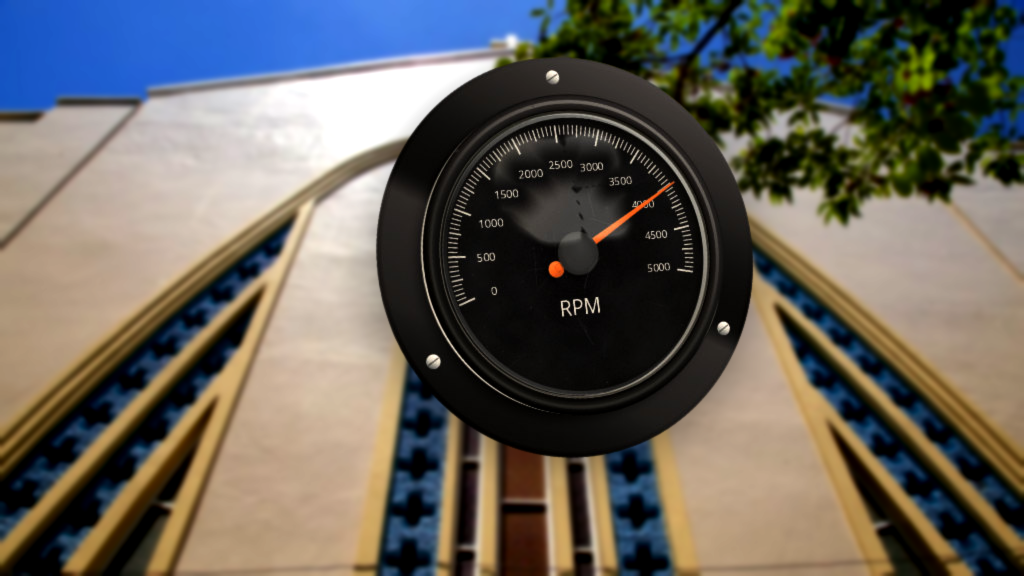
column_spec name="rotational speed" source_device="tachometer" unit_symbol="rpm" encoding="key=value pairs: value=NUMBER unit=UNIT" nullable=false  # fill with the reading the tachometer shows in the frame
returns value=4000 unit=rpm
